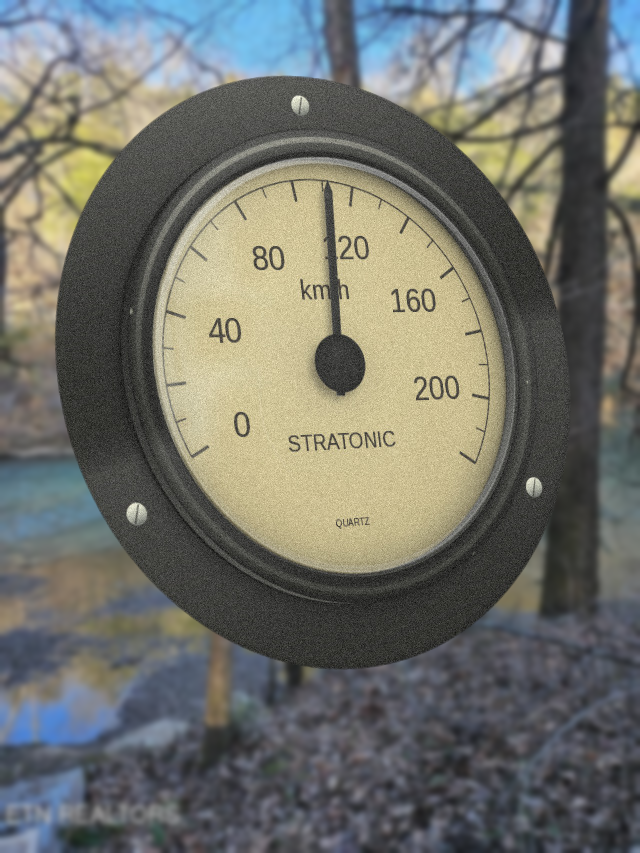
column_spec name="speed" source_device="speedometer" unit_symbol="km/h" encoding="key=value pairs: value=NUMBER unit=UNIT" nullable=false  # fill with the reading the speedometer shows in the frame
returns value=110 unit=km/h
